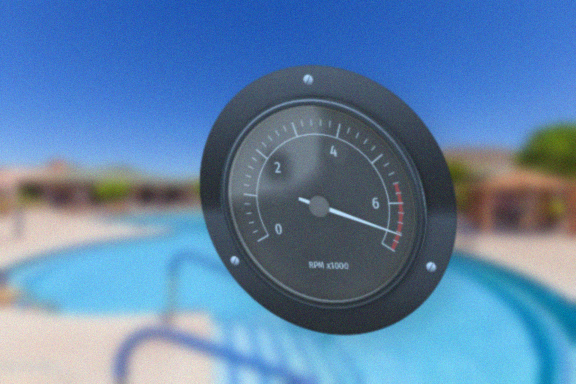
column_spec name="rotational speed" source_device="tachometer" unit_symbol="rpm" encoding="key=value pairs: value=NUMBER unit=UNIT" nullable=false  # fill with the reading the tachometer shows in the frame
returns value=6600 unit=rpm
